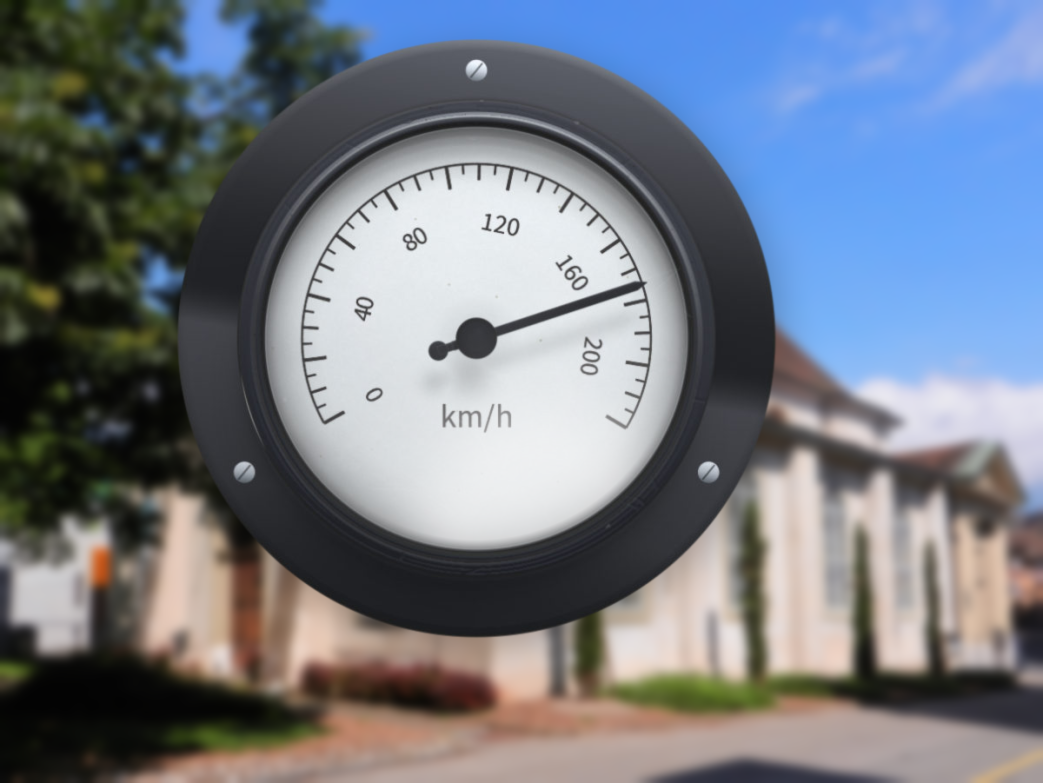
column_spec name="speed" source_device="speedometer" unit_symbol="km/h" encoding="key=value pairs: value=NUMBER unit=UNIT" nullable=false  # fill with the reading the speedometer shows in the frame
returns value=175 unit=km/h
